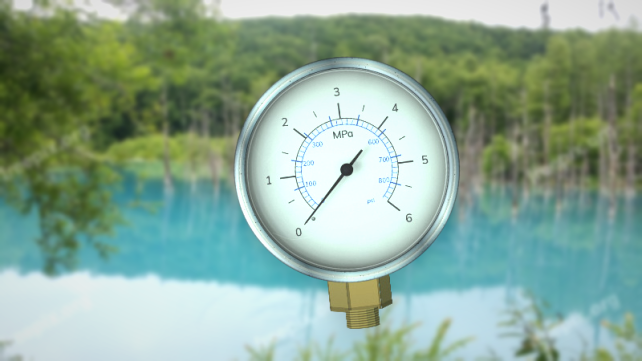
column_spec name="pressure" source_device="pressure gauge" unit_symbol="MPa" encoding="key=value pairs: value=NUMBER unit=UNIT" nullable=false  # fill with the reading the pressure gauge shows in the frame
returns value=0 unit=MPa
